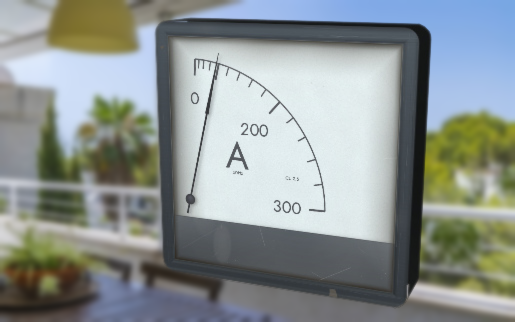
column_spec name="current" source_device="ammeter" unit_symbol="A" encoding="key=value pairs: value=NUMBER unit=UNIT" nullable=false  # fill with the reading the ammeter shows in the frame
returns value=100 unit=A
